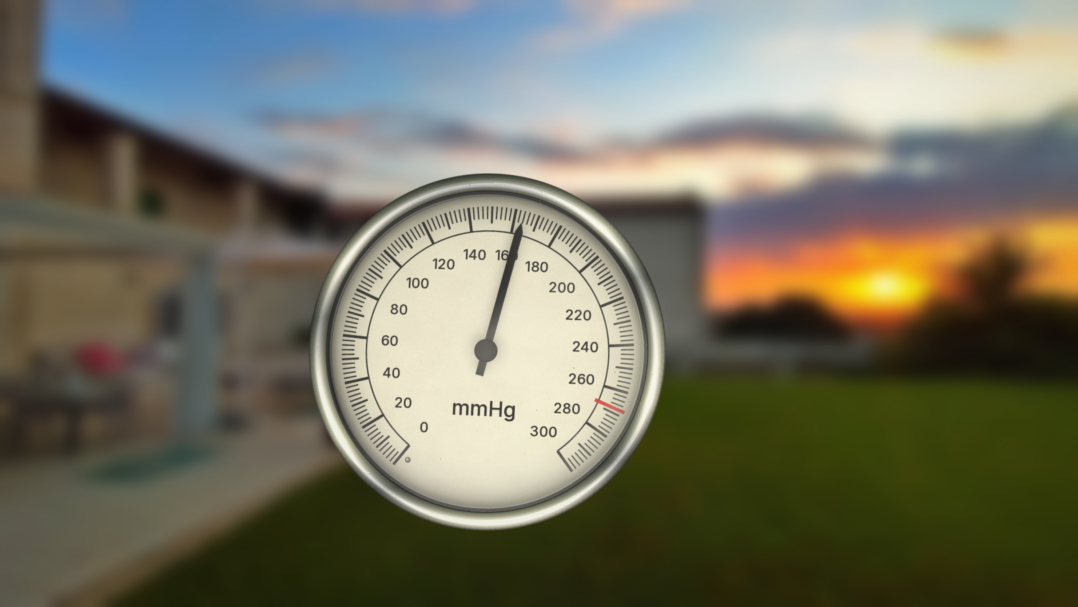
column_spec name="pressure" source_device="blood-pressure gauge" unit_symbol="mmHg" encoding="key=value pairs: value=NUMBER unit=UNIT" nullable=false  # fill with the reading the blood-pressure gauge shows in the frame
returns value=164 unit=mmHg
